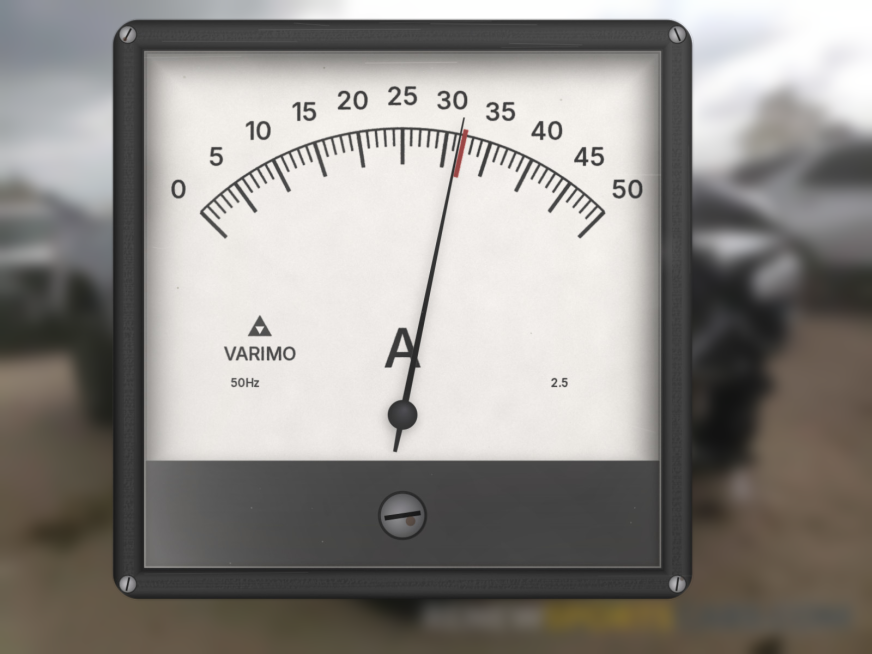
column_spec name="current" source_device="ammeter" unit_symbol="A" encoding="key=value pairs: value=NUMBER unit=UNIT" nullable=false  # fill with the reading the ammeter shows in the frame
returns value=31.5 unit=A
